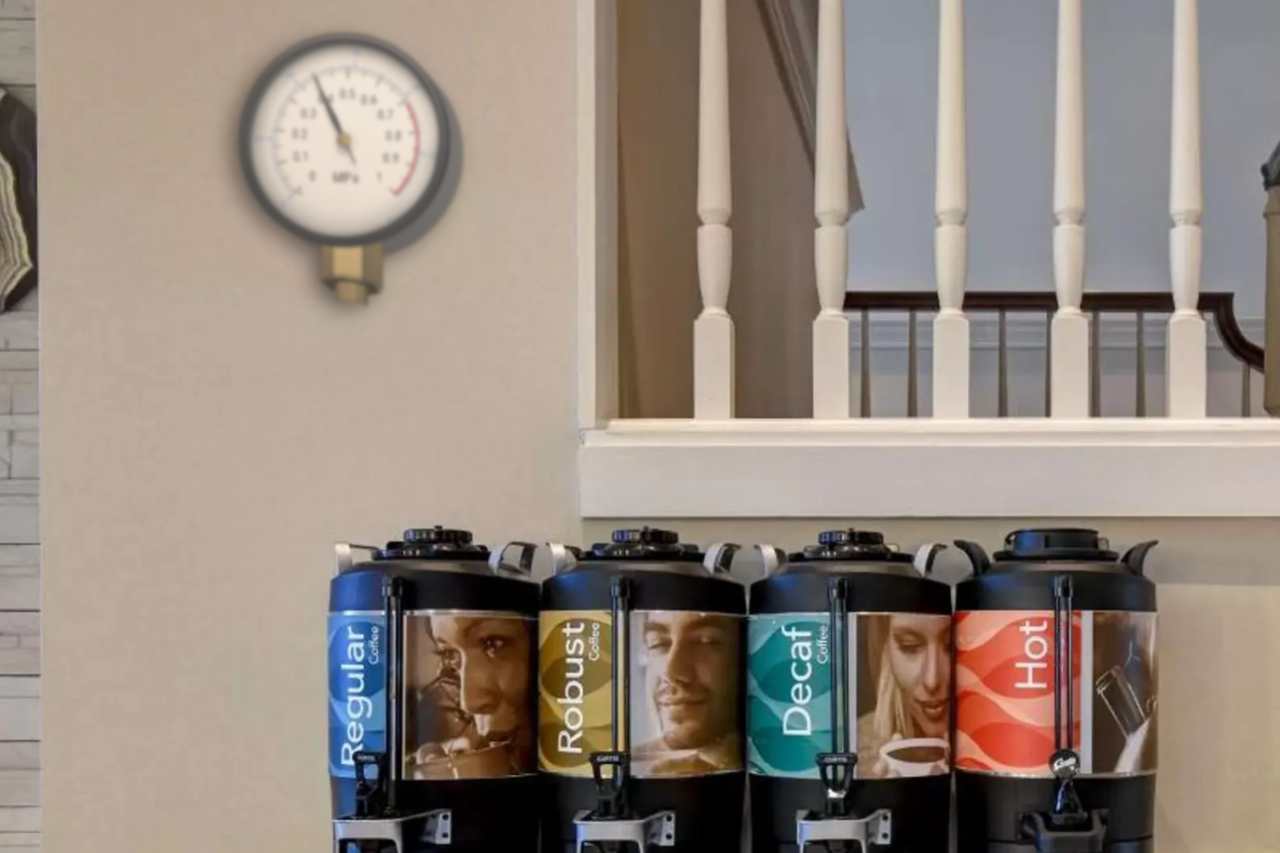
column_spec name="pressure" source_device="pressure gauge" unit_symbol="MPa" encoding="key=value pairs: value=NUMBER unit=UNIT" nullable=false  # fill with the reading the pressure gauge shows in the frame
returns value=0.4 unit=MPa
